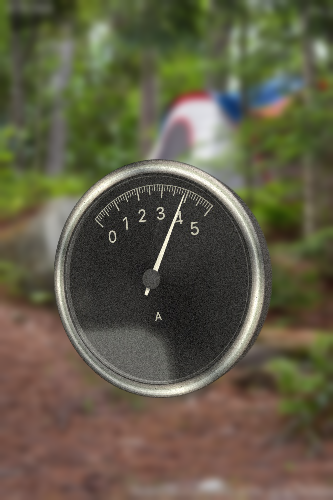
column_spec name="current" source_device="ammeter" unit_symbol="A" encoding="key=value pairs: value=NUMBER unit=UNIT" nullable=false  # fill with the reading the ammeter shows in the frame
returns value=4 unit=A
